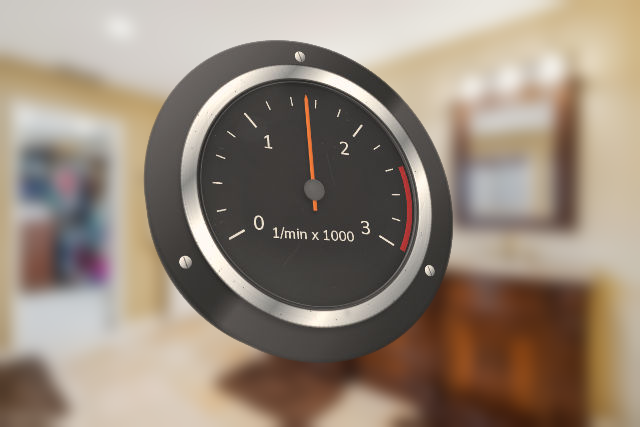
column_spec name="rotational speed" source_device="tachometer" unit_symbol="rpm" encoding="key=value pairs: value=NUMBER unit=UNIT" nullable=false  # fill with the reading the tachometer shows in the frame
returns value=1500 unit=rpm
